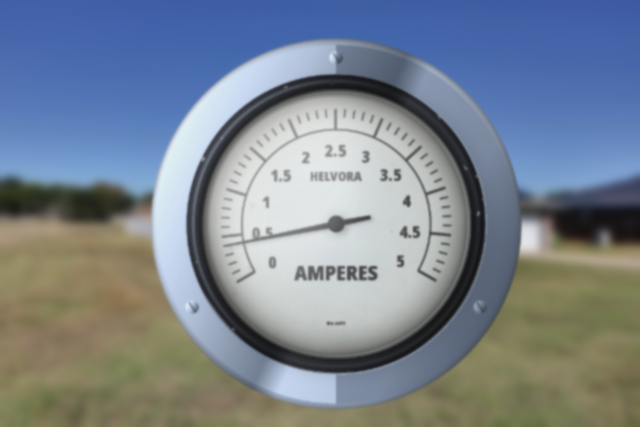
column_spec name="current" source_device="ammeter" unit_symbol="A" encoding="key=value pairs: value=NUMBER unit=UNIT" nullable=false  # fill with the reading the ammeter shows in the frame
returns value=0.4 unit=A
